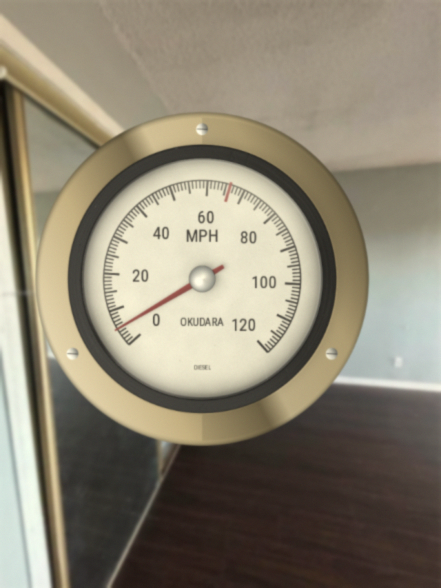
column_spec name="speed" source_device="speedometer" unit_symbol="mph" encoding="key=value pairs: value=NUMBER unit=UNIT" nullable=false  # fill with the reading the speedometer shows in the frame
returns value=5 unit=mph
